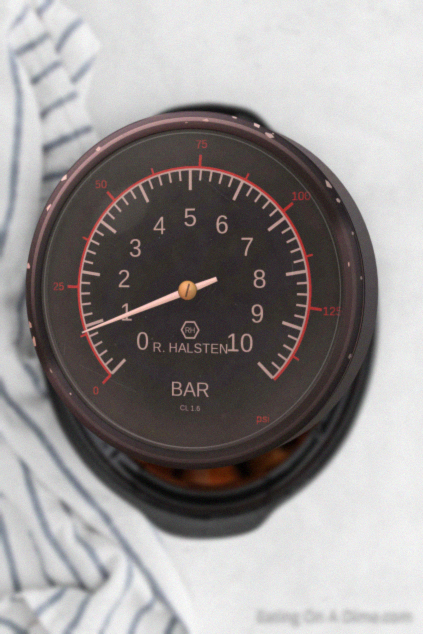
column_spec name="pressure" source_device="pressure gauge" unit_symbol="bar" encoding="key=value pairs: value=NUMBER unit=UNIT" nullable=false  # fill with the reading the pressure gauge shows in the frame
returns value=0.9 unit=bar
